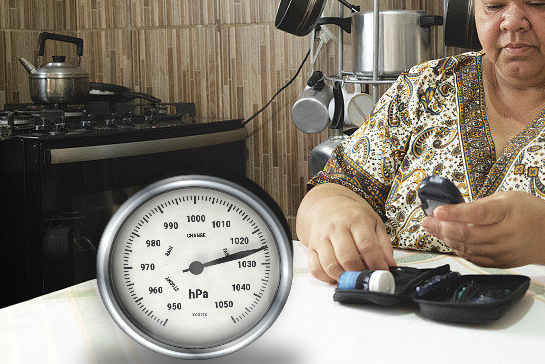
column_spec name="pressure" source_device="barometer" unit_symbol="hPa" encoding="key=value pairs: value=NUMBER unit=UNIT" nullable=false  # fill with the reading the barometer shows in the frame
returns value=1025 unit=hPa
